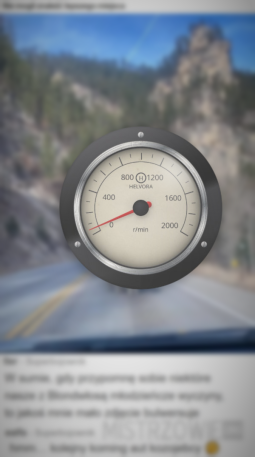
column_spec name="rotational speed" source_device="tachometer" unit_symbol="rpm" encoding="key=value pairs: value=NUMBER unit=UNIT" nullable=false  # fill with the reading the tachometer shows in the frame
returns value=50 unit=rpm
